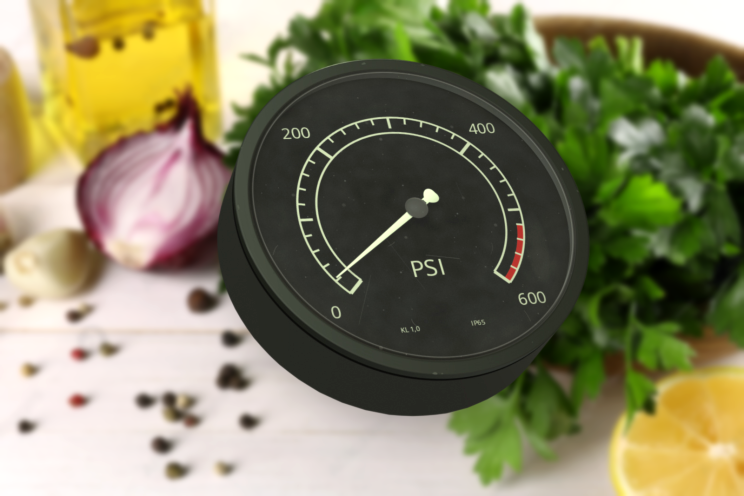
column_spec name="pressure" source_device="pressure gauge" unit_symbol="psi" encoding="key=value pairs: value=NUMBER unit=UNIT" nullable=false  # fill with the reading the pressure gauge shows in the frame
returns value=20 unit=psi
